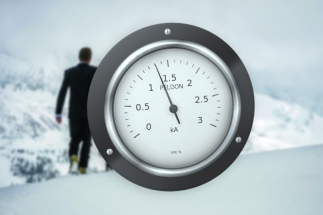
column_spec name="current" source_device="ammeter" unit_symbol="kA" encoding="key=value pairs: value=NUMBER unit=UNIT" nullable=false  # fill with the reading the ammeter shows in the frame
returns value=1.3 unit=kA
